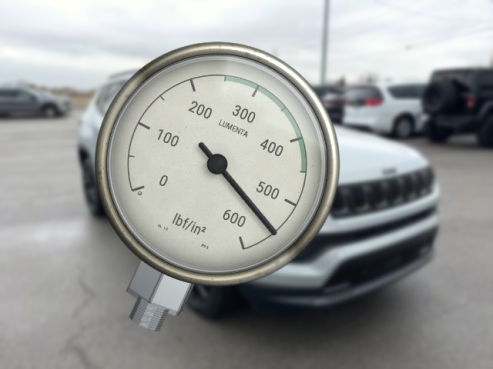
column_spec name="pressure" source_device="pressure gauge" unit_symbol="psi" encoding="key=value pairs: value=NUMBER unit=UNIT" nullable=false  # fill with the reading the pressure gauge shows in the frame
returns value=550 unit=psi
